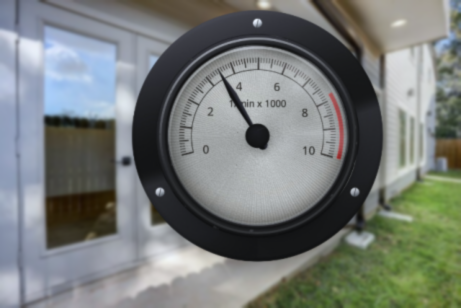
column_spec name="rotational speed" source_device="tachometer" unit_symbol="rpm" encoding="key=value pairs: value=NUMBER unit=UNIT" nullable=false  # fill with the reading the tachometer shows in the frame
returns value=3500 unit=rpm
